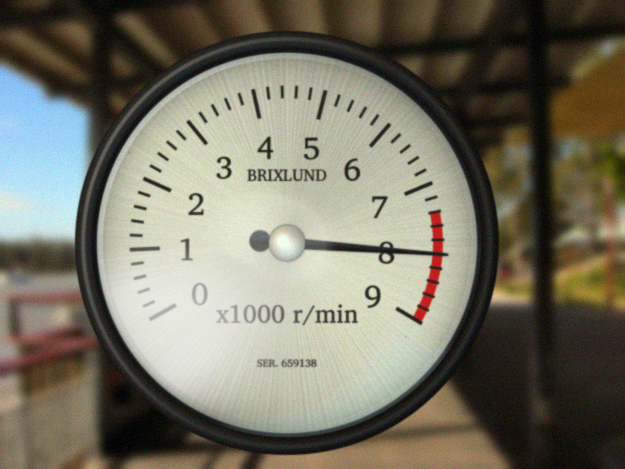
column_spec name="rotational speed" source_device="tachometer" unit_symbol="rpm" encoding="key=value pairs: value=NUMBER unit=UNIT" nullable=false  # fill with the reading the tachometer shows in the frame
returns value=8000 unit=rpm
